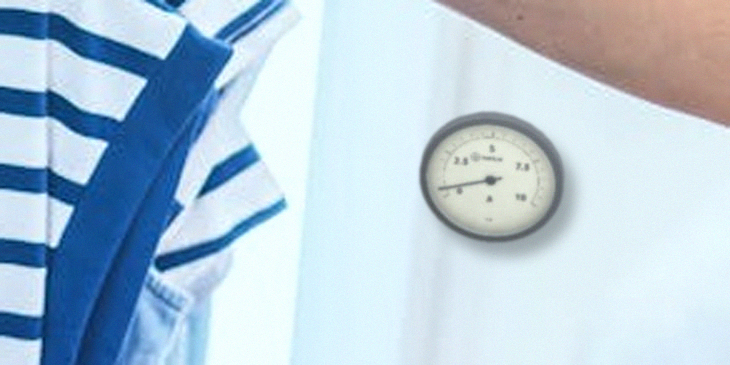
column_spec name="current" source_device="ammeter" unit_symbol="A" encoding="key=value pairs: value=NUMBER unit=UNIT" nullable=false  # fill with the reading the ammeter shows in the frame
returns value=0.5 unit=A
